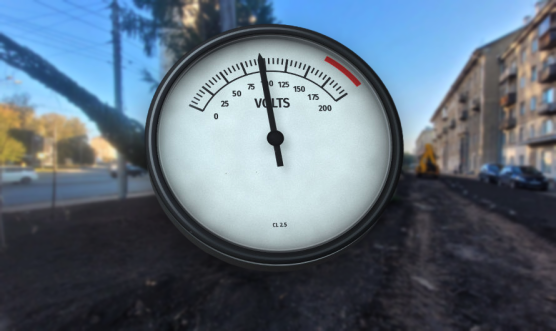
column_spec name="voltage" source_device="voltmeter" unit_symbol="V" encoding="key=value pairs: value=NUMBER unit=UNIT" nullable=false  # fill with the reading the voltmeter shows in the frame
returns value=95 unit=V
